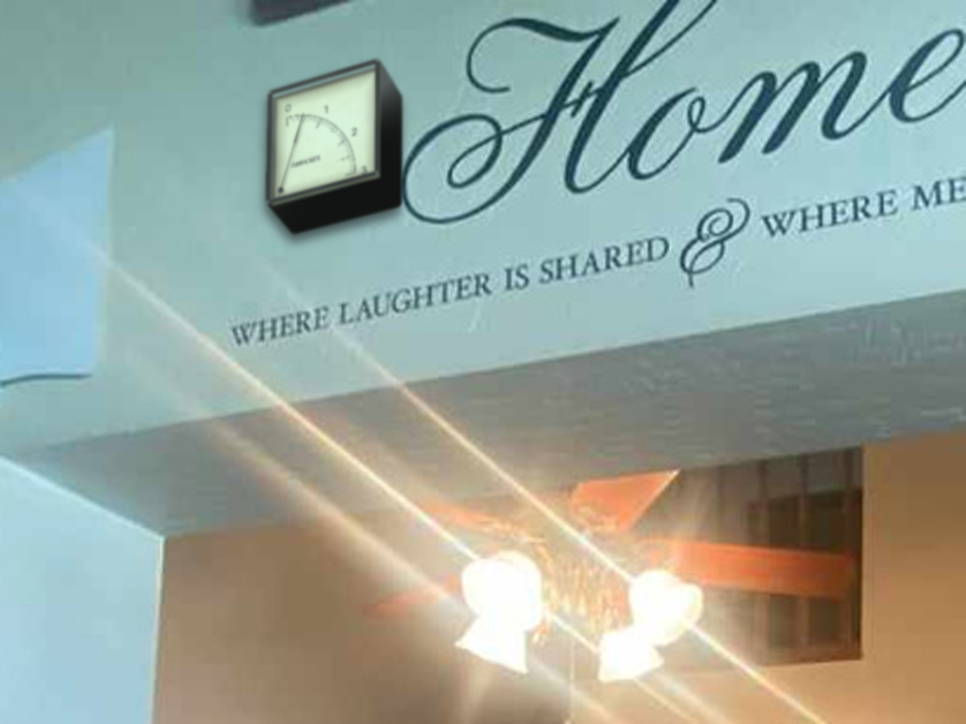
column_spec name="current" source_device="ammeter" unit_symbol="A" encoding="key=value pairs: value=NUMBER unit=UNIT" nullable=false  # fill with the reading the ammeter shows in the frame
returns value=0.5 unit=A
